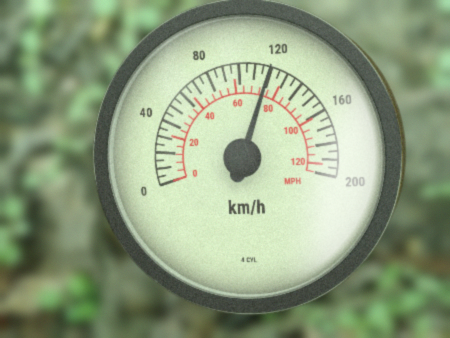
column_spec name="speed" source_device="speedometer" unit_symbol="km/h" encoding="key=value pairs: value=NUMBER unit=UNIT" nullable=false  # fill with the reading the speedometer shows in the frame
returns value=120 unit=km/h
